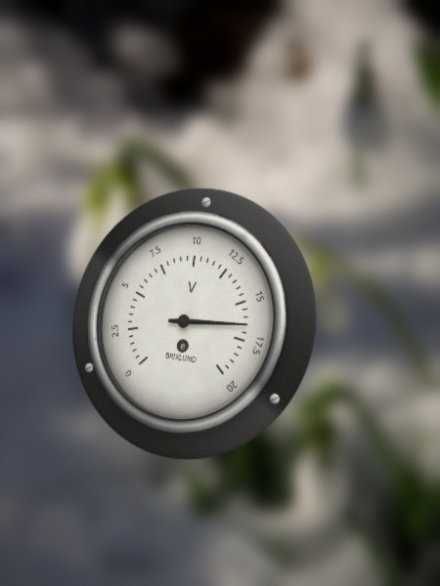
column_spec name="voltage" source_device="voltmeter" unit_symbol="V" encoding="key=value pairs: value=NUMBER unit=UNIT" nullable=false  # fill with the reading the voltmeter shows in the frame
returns value=16.5 unit=V
